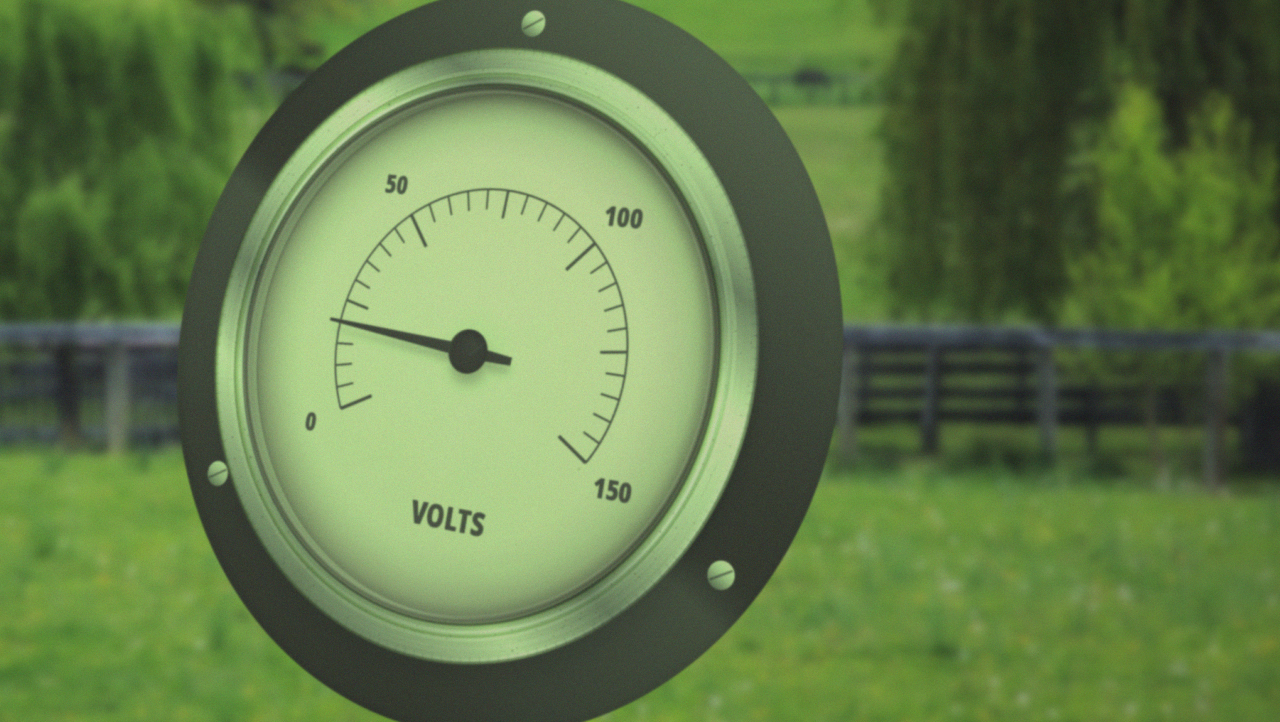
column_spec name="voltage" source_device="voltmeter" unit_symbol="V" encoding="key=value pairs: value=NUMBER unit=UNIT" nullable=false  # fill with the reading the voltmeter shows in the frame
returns value=20 unit=V
